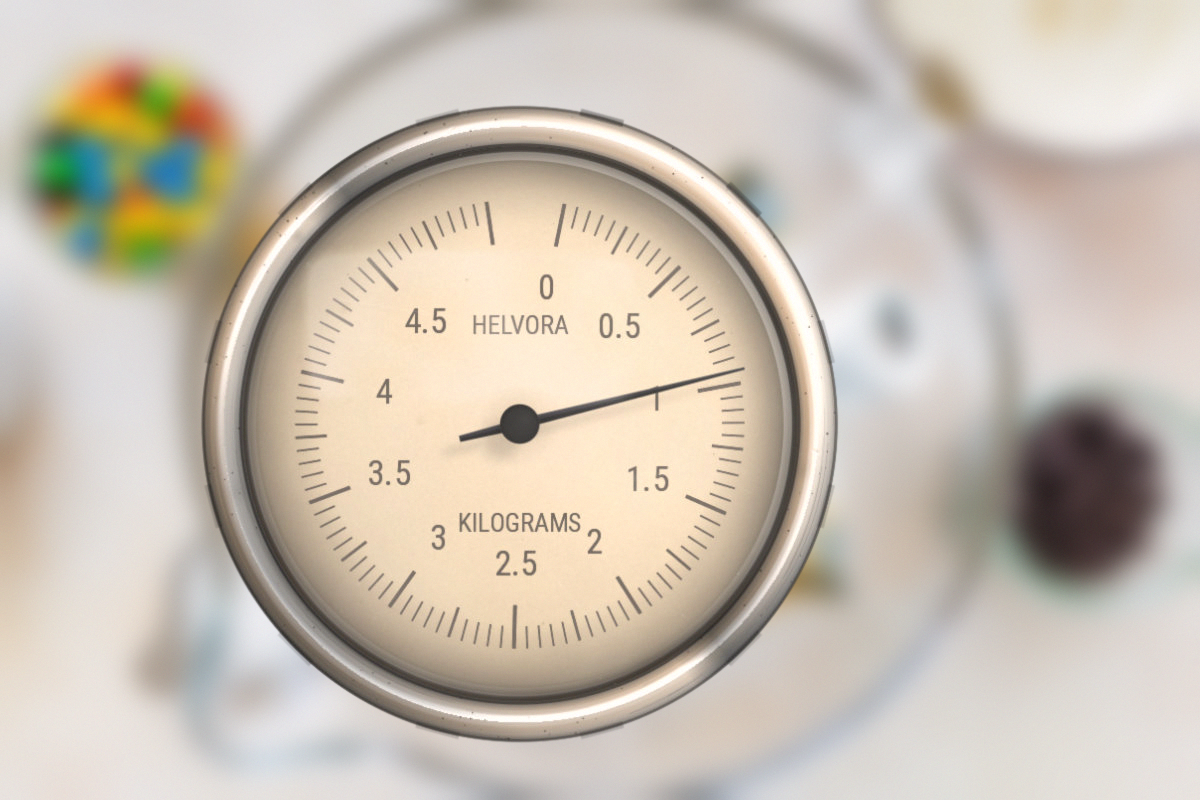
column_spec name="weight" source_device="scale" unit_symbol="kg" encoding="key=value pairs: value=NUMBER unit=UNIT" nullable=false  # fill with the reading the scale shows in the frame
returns value=0.95 unit=kg
